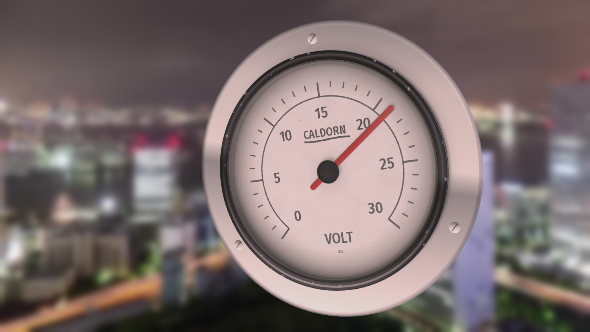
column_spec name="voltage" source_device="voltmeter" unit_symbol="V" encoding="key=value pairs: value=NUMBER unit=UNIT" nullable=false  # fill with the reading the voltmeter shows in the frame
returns value=21 unit=V
